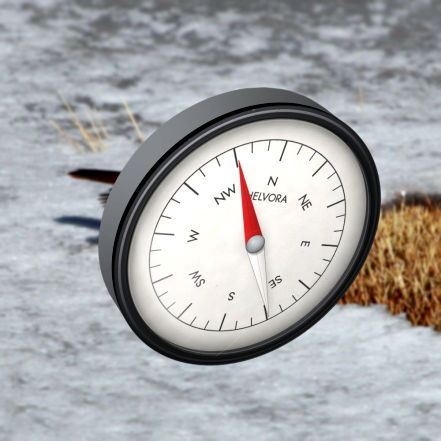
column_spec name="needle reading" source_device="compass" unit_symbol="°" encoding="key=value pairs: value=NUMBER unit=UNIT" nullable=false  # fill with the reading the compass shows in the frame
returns value=330 unit=°
